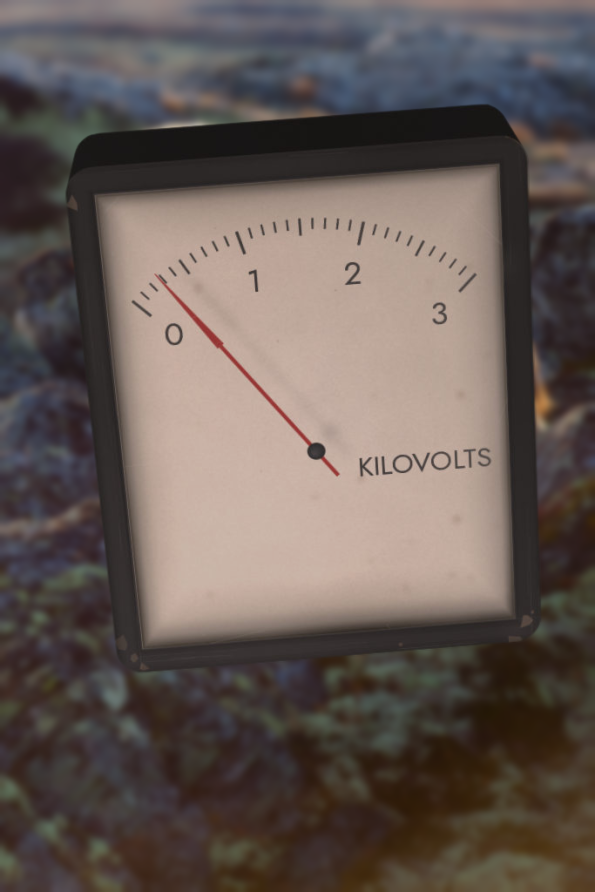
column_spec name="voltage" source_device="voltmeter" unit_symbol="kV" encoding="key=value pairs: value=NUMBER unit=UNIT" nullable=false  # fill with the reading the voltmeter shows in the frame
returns value=0.3 unit=kV
